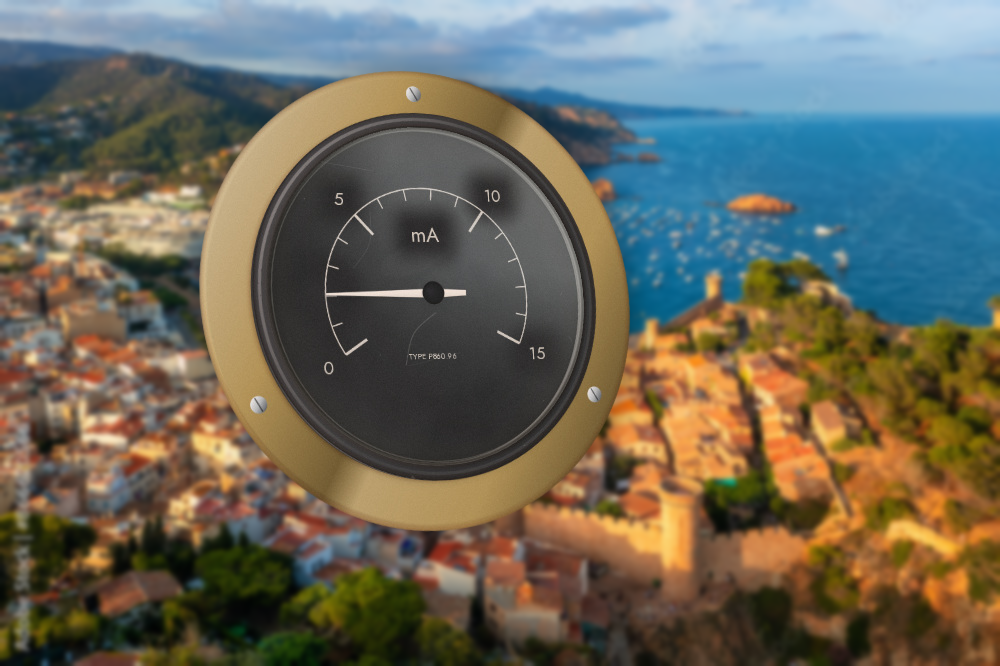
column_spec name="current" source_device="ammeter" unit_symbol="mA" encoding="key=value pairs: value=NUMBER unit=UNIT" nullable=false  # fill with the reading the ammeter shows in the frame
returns value=2 unit=mA
